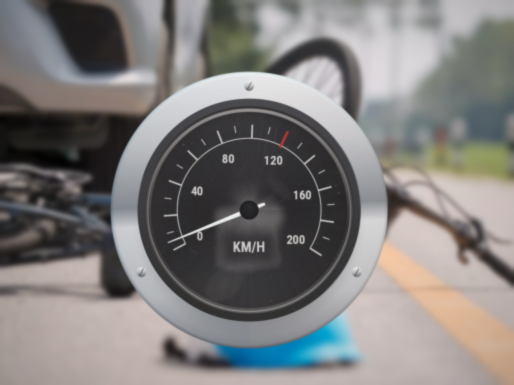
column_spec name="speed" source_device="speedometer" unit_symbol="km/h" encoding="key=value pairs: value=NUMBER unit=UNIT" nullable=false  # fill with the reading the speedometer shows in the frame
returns value=5 unit=km/h
